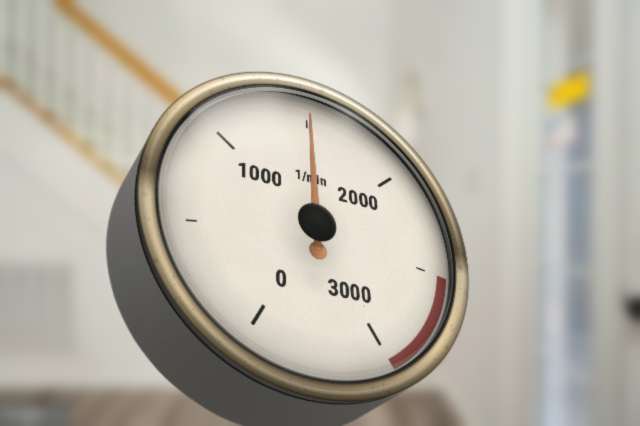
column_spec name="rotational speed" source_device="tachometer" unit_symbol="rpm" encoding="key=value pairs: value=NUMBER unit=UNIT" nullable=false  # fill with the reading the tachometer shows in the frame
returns value=1500 unit=rpm
